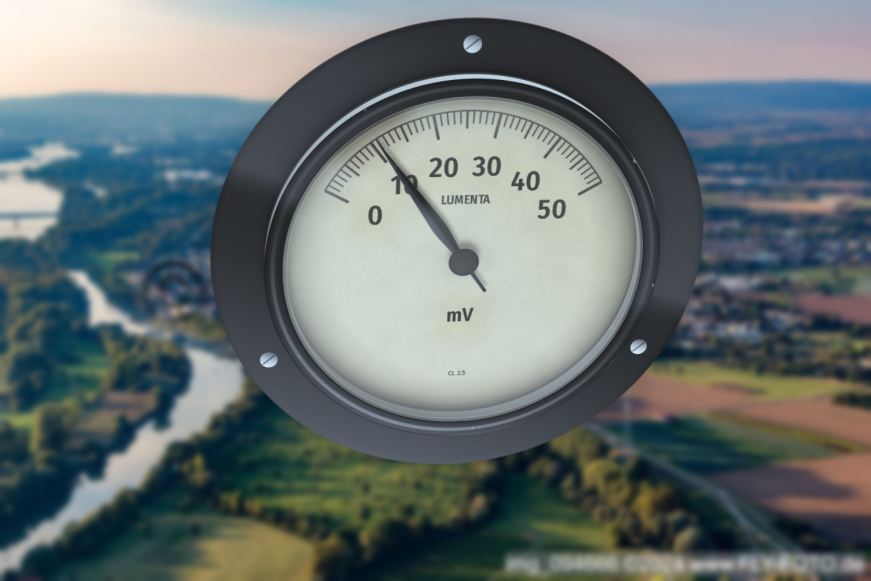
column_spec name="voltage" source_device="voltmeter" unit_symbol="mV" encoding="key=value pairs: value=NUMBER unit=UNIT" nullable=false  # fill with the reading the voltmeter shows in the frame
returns value=11 unit=mV
